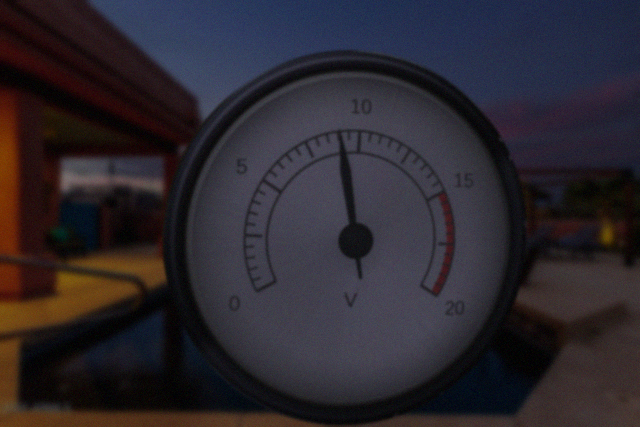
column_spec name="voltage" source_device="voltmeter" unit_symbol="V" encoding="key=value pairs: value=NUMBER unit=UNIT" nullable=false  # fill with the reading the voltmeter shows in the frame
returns value=9 unit=V
